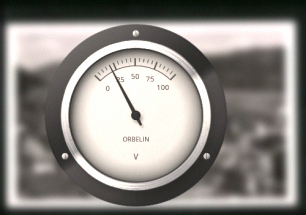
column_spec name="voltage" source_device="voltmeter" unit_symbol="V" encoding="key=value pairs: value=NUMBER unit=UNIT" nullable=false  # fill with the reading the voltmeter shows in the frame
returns value=20 unit=V
